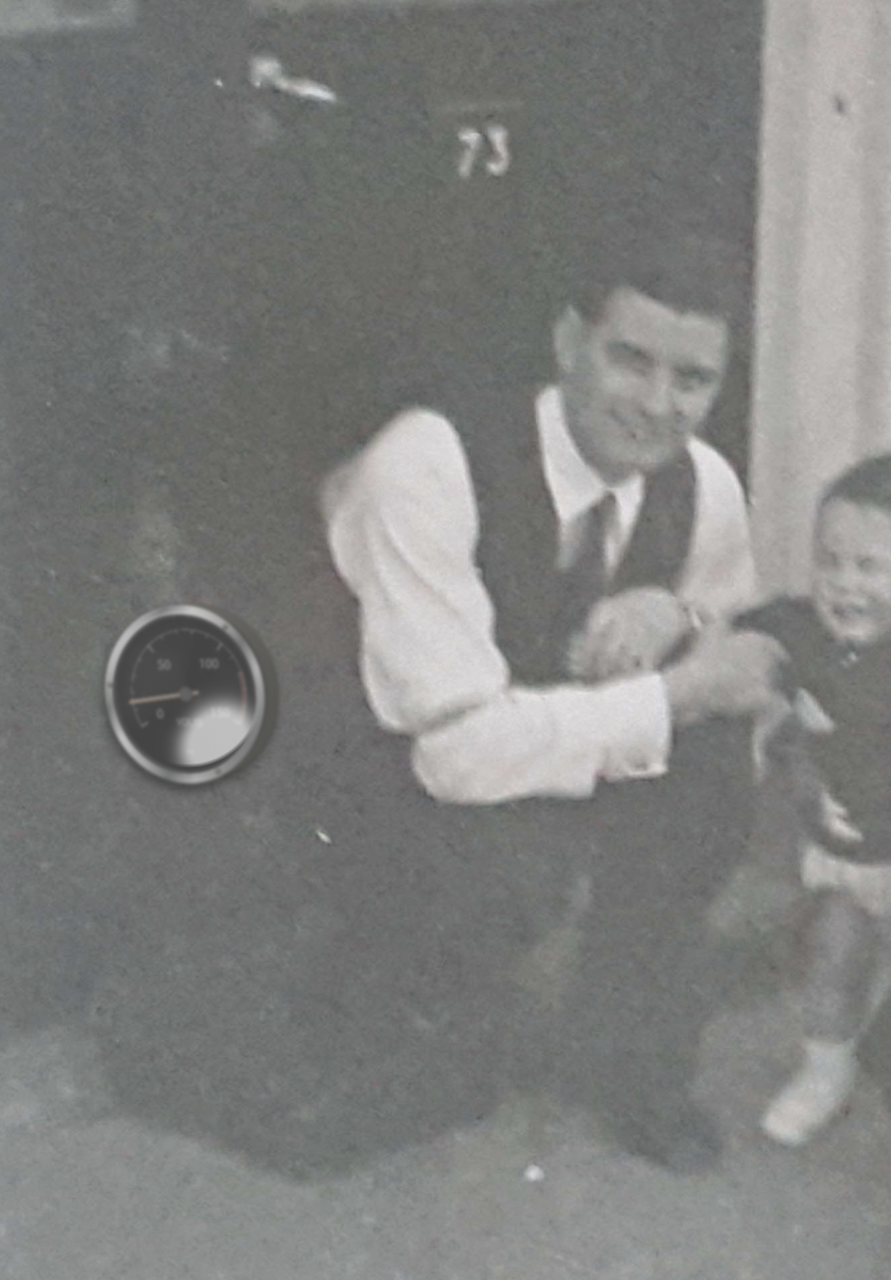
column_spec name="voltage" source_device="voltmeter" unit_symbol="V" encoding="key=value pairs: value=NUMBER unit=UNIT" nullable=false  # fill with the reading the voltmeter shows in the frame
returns value=15 unit=V
